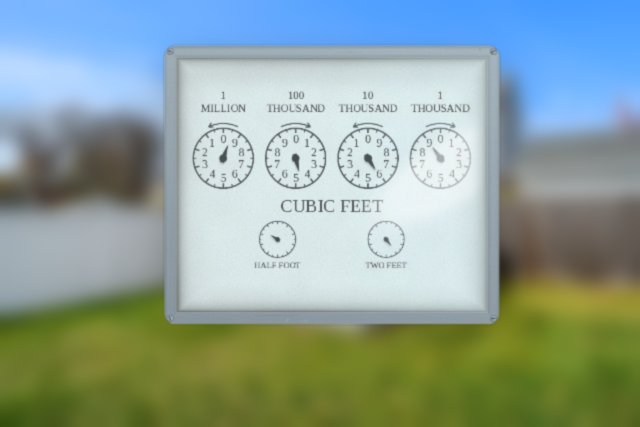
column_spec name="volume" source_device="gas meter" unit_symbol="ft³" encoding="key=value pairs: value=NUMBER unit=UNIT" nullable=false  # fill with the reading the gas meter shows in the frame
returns value=945900 unit=ft³
